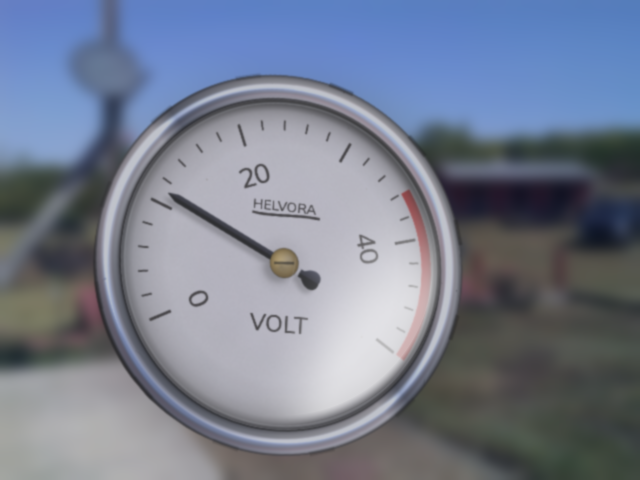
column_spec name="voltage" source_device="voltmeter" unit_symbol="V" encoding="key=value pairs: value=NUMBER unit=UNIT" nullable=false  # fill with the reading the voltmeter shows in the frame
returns value=11 unit=V
